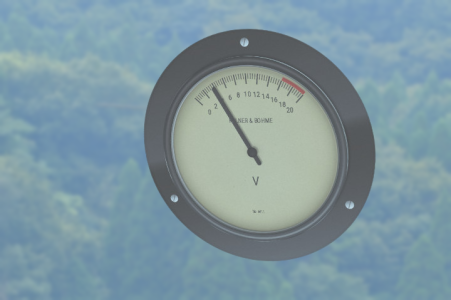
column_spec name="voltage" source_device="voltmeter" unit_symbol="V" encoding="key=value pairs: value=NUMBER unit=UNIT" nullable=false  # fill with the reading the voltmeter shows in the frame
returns value=4 unit=V
